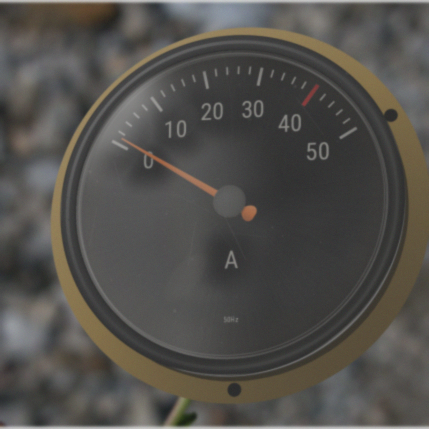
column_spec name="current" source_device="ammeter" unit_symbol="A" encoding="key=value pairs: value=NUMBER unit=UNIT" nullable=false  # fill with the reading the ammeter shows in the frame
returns value=1 unit=A
